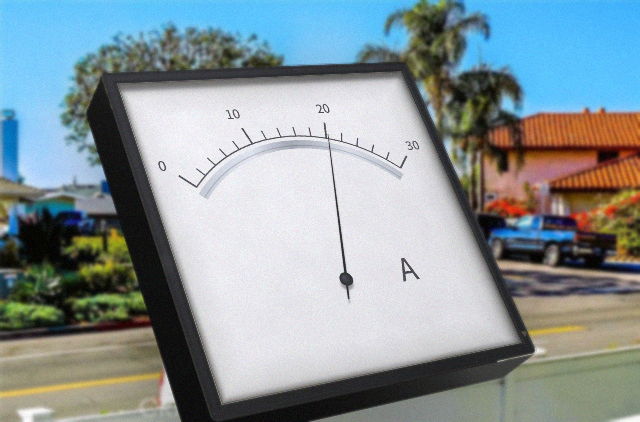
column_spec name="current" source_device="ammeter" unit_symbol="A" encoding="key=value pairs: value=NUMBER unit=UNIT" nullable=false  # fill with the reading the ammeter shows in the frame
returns value=20 unit=A
